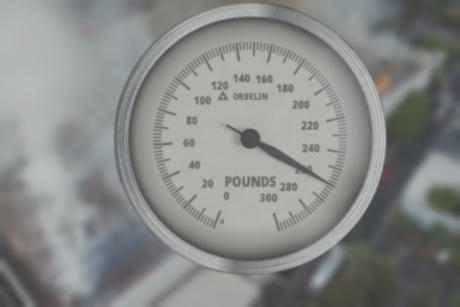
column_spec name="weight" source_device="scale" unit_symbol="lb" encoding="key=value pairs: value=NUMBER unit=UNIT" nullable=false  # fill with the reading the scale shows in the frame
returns value=260 unit=lb
